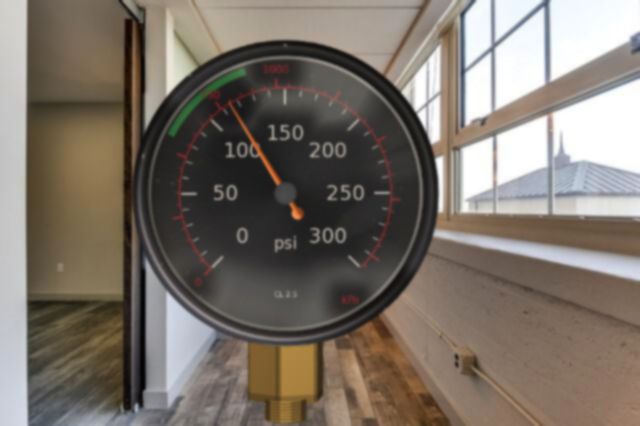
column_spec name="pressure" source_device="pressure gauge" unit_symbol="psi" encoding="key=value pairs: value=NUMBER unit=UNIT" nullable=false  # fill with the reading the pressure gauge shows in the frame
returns value=115 unit=psi
